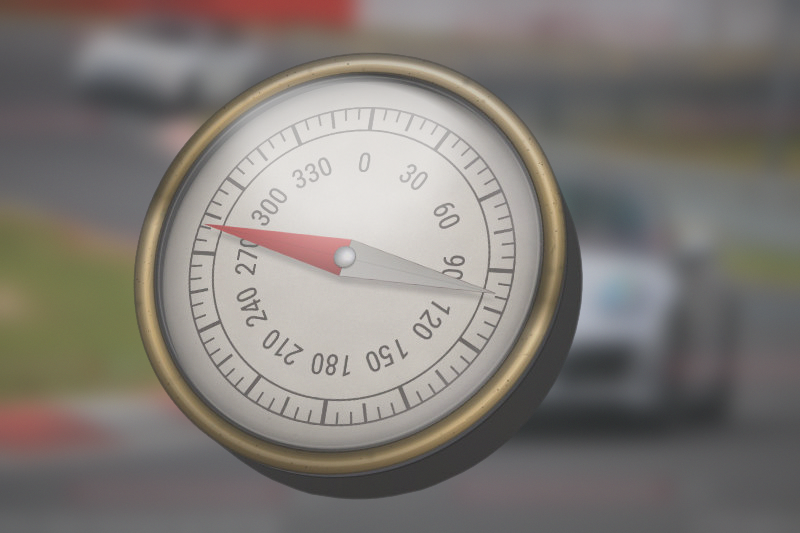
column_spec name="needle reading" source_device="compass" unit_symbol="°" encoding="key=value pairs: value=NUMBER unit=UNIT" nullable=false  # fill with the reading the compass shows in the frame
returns value=280 unit=°
